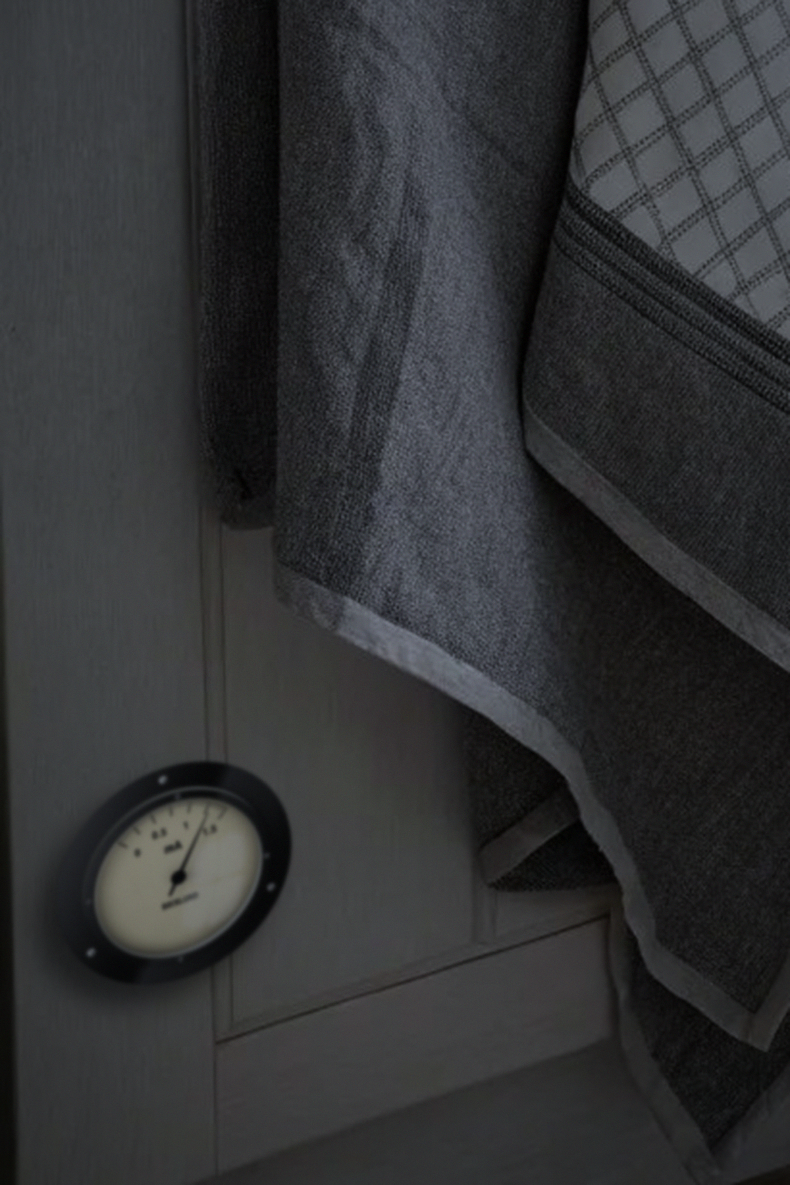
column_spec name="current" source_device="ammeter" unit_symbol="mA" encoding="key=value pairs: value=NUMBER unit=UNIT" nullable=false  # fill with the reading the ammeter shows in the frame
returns value=1.25 unit=mA
